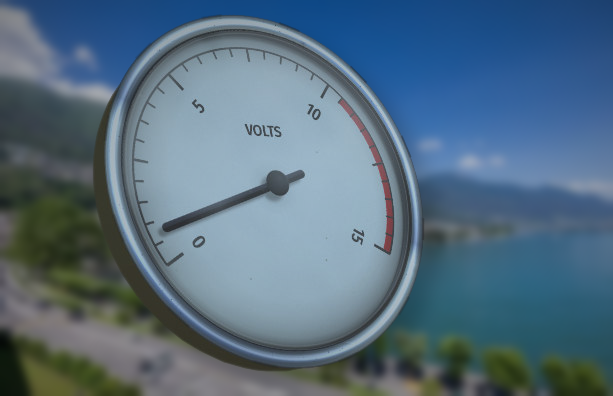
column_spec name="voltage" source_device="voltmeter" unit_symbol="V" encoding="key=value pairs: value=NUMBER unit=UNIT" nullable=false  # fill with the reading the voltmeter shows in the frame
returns value=0.75 unit=V
